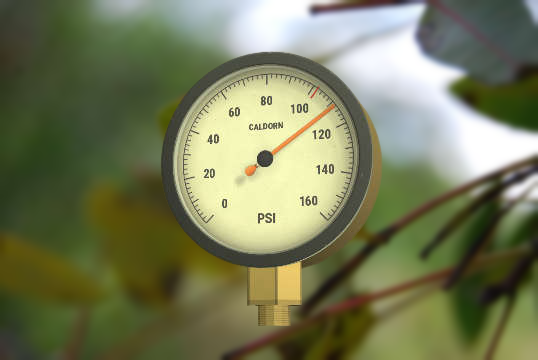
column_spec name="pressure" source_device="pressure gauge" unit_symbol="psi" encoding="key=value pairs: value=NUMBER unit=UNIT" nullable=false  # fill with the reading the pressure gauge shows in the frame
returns value=112 unit=psi
